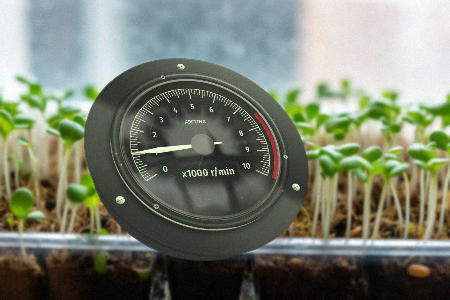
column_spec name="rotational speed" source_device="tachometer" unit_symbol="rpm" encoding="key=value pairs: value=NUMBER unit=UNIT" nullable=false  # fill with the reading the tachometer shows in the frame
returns value=1000 unit=rpm
